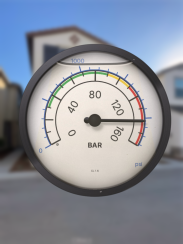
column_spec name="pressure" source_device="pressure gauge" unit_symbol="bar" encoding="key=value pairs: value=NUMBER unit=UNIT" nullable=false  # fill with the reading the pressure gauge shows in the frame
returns value=140 unit=bar
